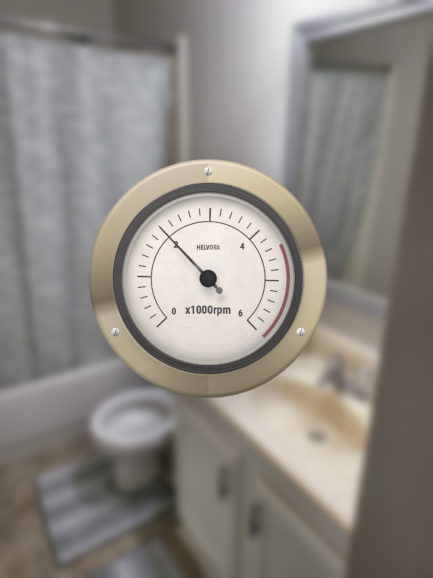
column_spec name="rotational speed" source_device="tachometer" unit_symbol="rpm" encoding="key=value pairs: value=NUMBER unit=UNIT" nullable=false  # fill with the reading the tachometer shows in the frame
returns value=2000 unit=rpm
